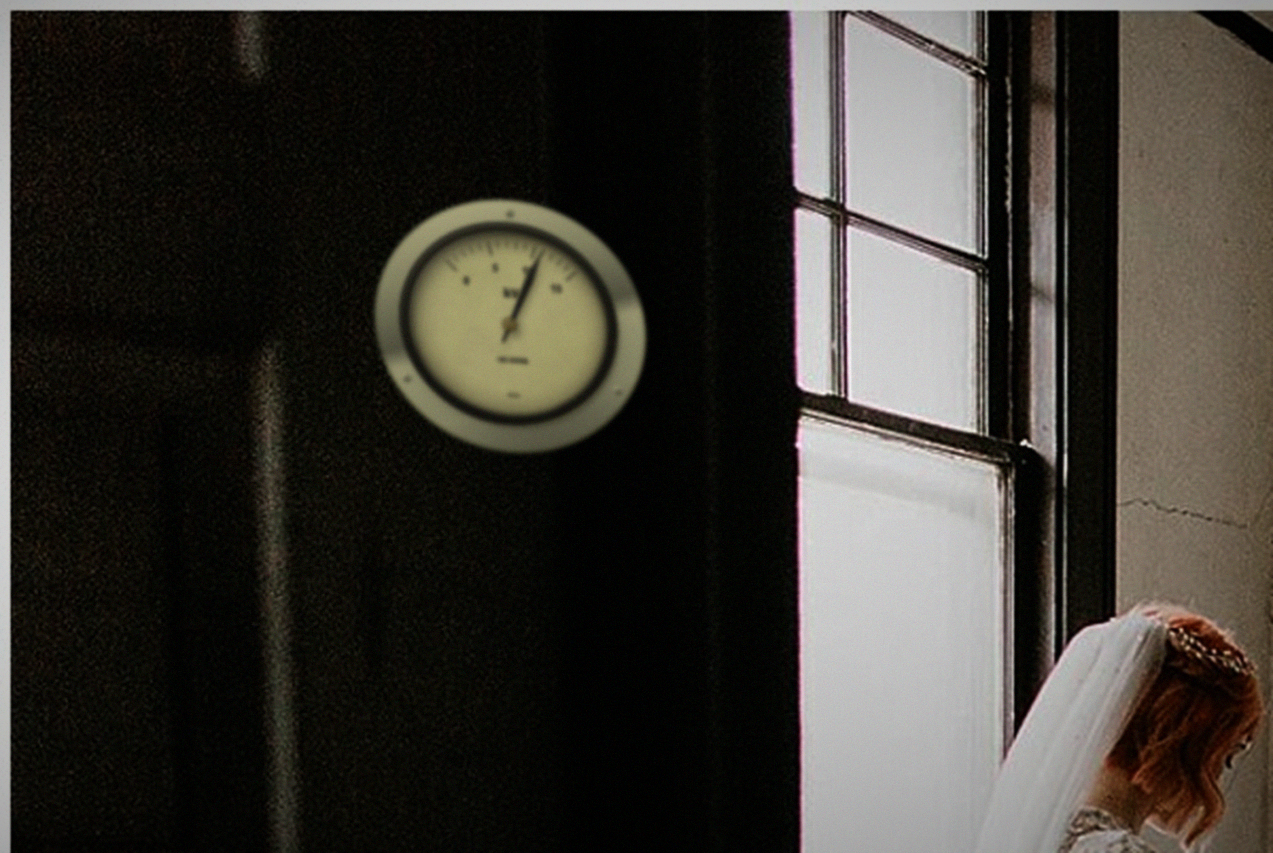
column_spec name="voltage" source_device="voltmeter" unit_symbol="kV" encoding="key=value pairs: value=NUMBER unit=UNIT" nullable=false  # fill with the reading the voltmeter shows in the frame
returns value=11 unit=kV
